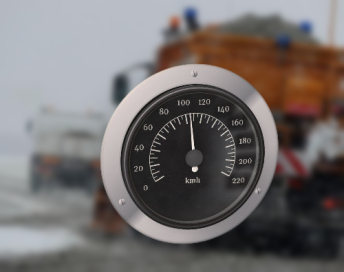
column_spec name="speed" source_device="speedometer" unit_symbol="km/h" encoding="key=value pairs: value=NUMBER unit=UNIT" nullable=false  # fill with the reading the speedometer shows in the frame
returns value=105 unit=km/h
